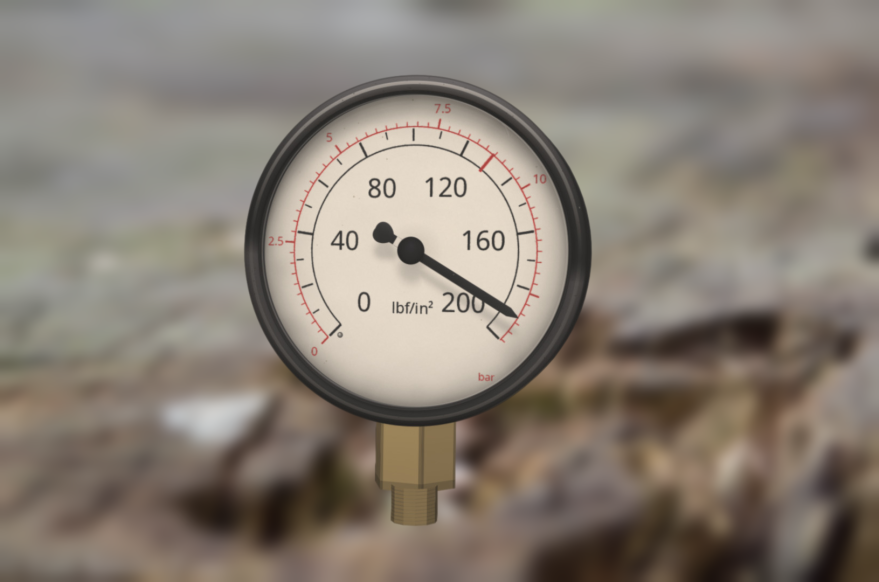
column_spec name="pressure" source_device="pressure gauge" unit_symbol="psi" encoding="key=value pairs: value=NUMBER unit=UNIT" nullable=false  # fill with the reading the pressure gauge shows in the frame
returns value=190 unit=psi
